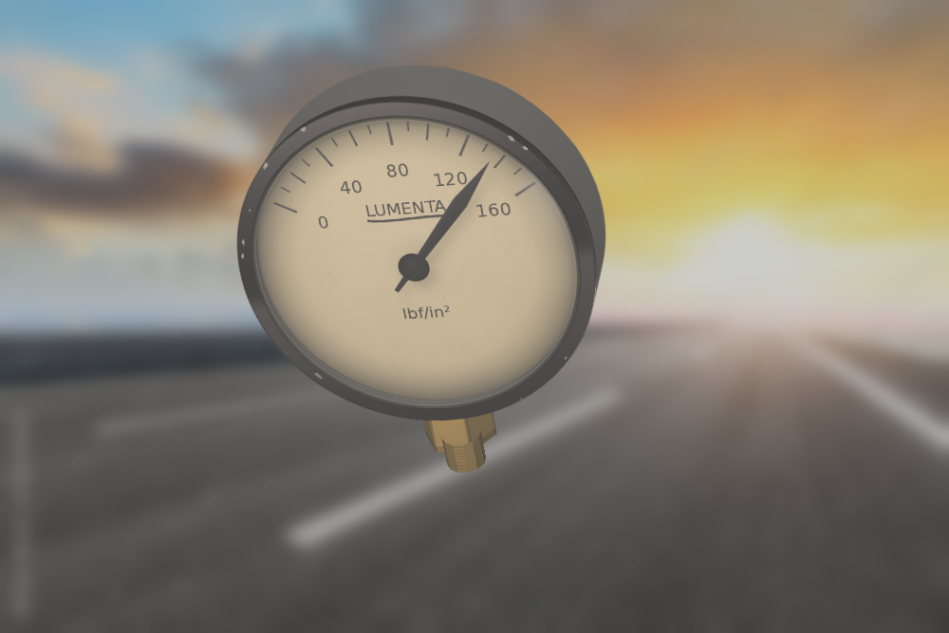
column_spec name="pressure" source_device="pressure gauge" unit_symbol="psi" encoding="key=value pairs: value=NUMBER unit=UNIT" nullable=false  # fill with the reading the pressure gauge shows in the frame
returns value=135 unit=psi
